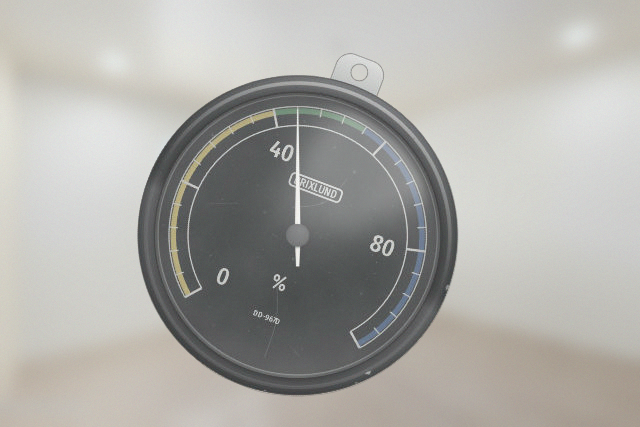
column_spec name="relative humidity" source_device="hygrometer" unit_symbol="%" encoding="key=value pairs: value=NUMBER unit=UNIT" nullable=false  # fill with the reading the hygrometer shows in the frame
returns value=44 unit=%
